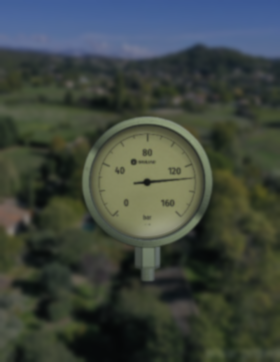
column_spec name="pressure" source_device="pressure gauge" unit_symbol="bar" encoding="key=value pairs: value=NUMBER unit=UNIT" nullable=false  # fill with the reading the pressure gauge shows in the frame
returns value=130 unit=bar
